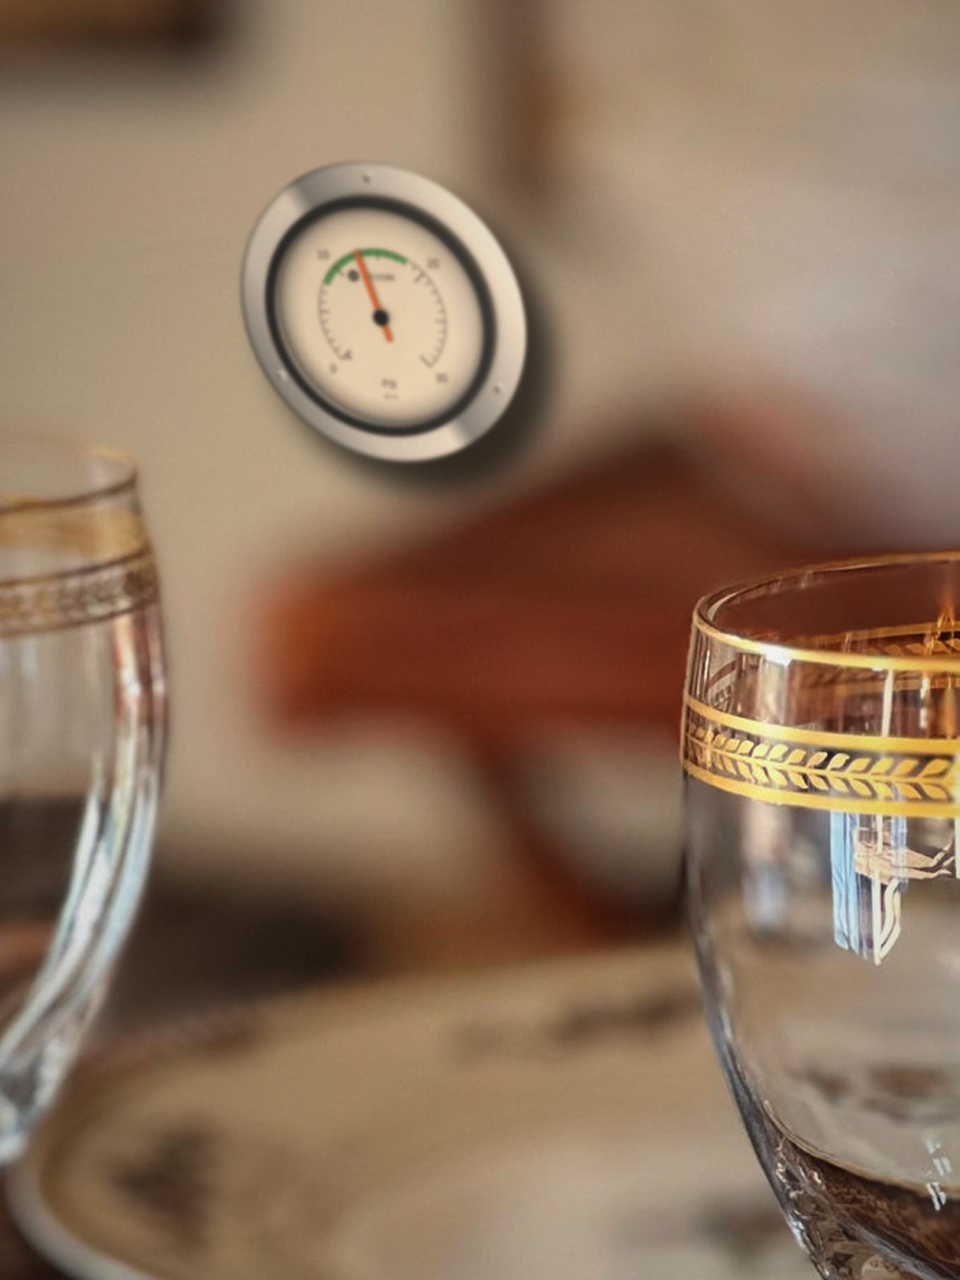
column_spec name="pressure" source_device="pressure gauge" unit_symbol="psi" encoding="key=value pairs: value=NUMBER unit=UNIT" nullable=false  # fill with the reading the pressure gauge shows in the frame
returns value=13 unit=psi
